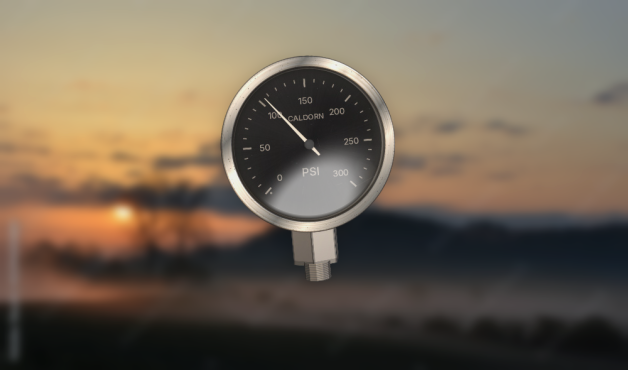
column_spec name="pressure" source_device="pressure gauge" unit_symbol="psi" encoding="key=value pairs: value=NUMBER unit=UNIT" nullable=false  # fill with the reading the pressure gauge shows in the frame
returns value=105 unit=psi
